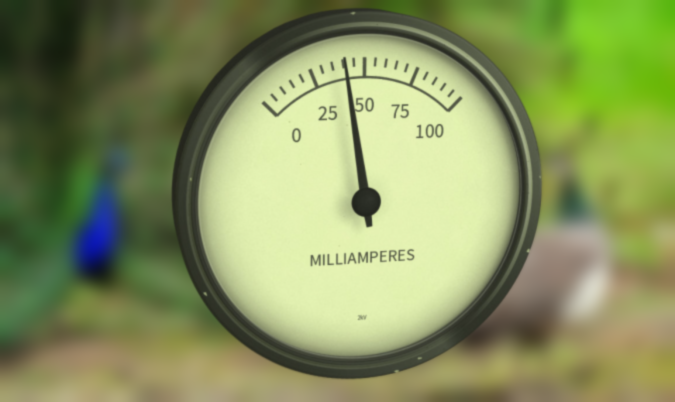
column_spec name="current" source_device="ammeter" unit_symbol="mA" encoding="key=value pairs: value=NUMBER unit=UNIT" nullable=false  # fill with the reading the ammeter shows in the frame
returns value=40 unit=mA
